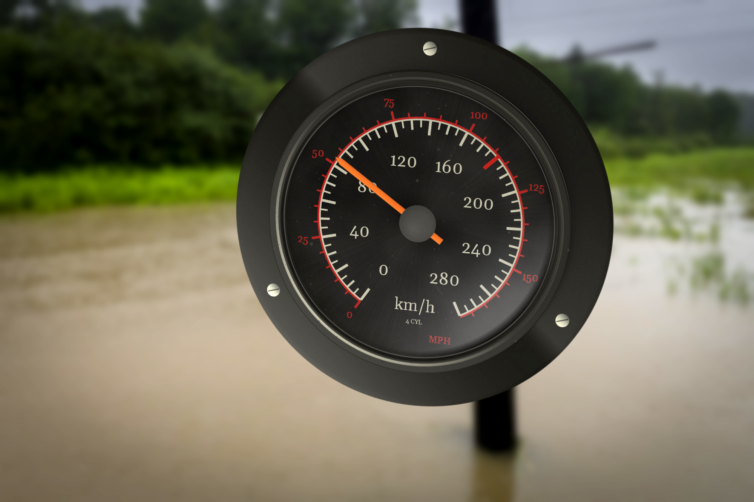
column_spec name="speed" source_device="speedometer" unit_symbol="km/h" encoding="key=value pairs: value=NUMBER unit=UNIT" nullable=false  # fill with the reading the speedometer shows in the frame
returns value=85 unit=km/h
